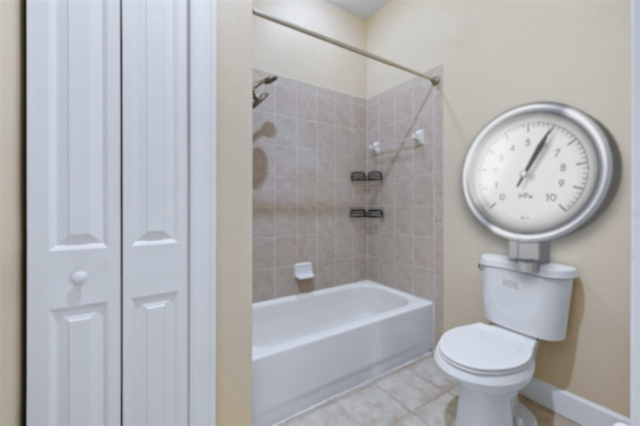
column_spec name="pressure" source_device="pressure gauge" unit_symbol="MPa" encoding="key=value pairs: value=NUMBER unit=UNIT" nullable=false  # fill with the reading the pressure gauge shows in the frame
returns value=6 unit=MPa
